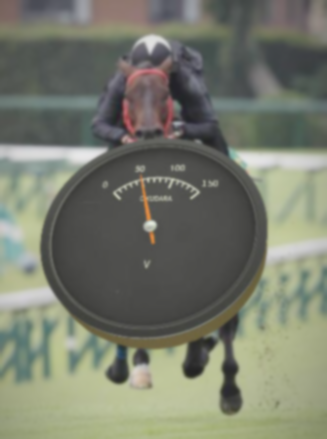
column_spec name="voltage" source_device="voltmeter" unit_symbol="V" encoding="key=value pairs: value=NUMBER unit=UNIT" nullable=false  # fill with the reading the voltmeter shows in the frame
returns value=50 unit=V
